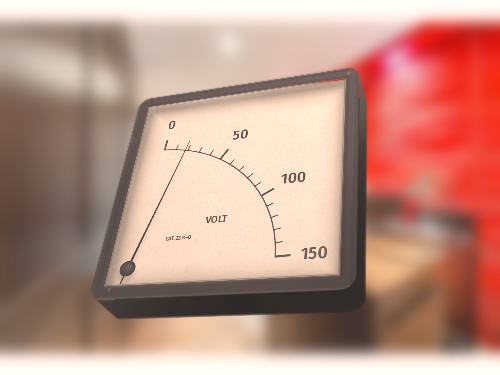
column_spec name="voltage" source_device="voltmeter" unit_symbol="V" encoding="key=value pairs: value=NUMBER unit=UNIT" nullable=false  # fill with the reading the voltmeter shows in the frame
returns value=20 unit=V
